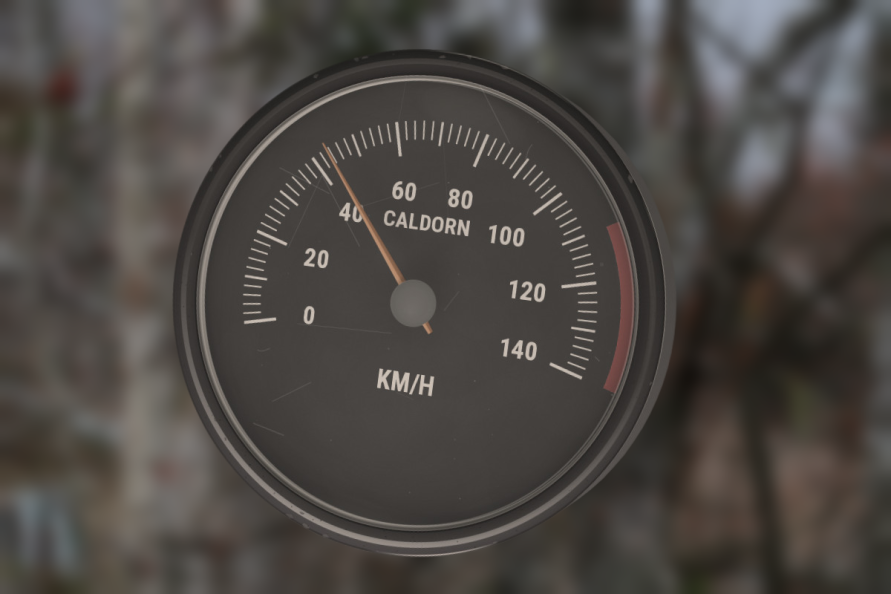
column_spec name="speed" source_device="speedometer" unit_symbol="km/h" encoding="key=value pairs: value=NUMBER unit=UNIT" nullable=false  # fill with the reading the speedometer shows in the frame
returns value=44 unit=km/h
